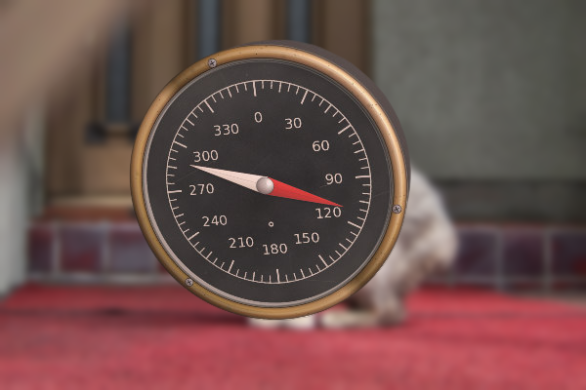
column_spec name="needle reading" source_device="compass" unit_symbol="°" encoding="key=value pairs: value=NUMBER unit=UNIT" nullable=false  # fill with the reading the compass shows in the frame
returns value=110 unit=°
